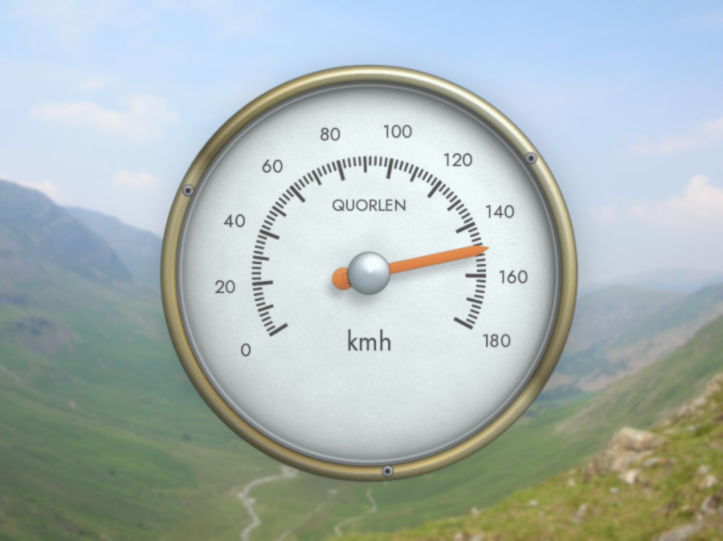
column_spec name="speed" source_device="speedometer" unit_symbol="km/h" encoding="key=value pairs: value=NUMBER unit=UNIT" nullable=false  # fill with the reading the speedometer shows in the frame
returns value=150 unit=km/h
